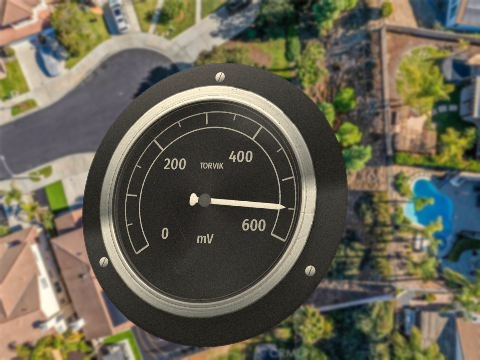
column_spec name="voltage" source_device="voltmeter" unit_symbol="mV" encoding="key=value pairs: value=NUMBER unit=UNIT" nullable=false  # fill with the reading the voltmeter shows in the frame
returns value=550 unit=mV
